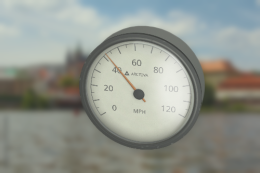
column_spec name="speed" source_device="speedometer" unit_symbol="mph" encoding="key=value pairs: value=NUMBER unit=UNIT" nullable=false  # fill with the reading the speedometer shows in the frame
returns value=42.5 unit=mph
